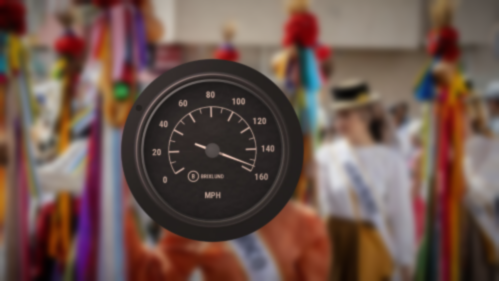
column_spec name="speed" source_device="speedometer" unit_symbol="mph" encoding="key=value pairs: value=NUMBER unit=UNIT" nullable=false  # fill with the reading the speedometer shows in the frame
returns value=155 unit=mph
